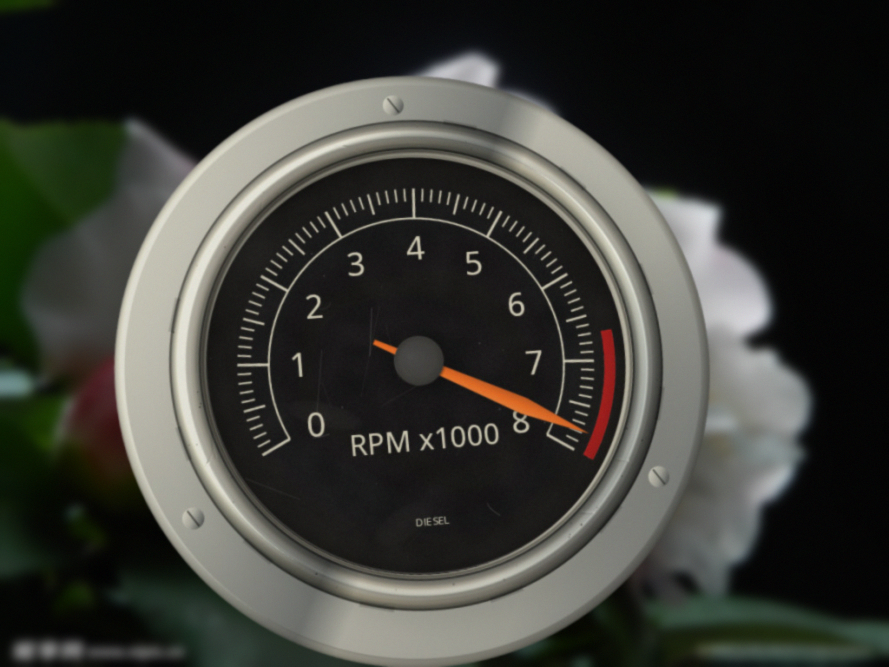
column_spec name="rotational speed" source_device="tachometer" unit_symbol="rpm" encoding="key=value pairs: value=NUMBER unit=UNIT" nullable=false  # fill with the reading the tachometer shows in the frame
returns value=7800 unit=rpm
